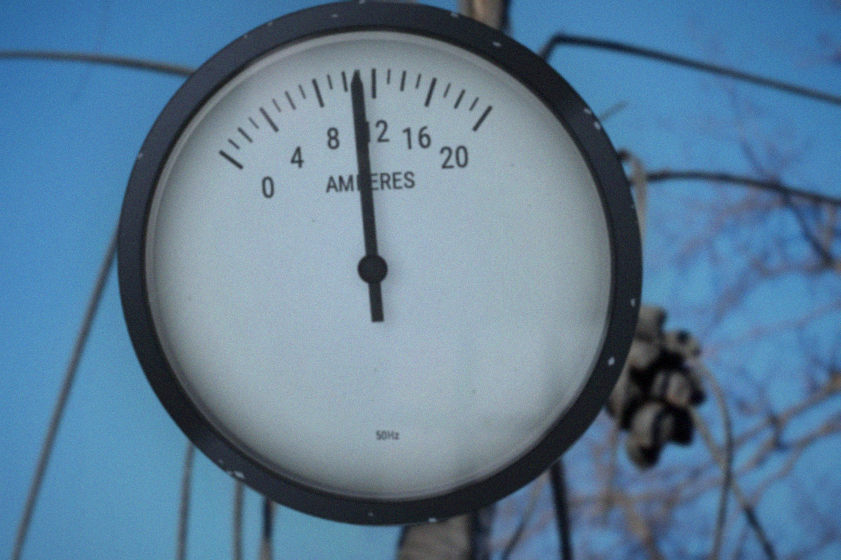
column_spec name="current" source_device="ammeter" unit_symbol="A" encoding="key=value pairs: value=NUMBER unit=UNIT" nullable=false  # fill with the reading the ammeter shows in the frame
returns value=11 unit=A
